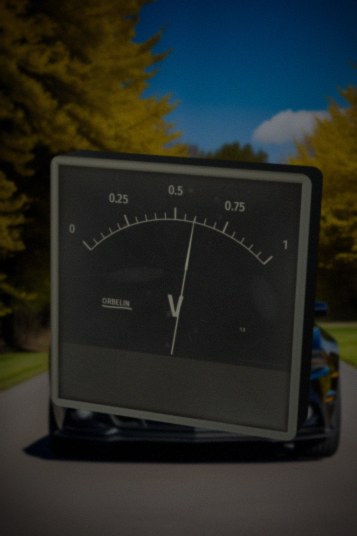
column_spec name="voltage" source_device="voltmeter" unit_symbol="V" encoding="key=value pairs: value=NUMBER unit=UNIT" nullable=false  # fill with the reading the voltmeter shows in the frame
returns value=0.6 unit=V
